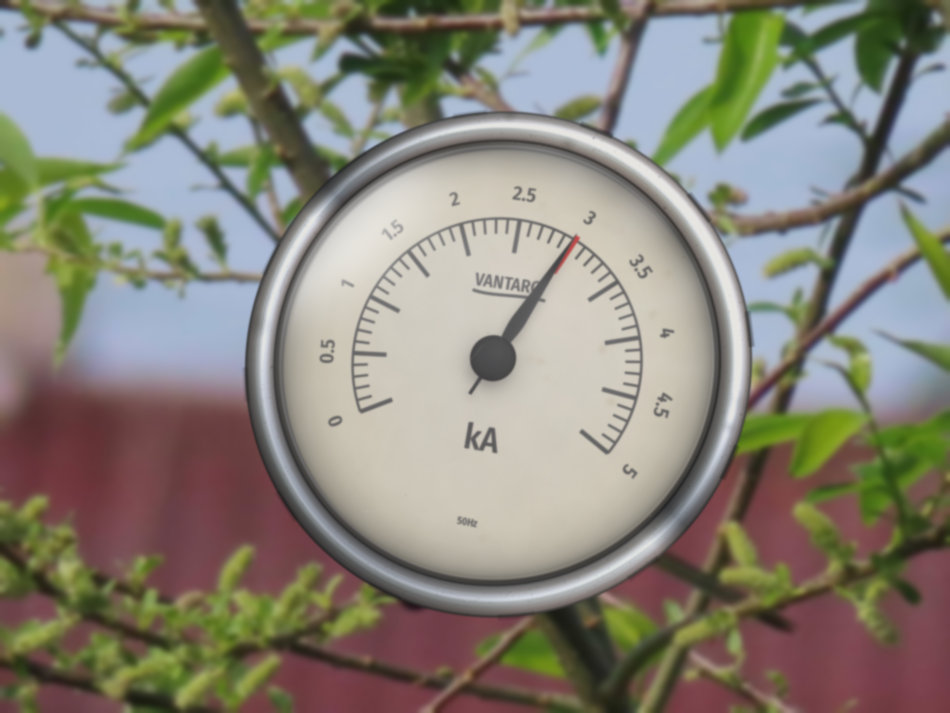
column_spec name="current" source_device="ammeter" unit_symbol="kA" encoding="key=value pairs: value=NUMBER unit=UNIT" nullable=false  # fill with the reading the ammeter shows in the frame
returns value=3 unit=kA
